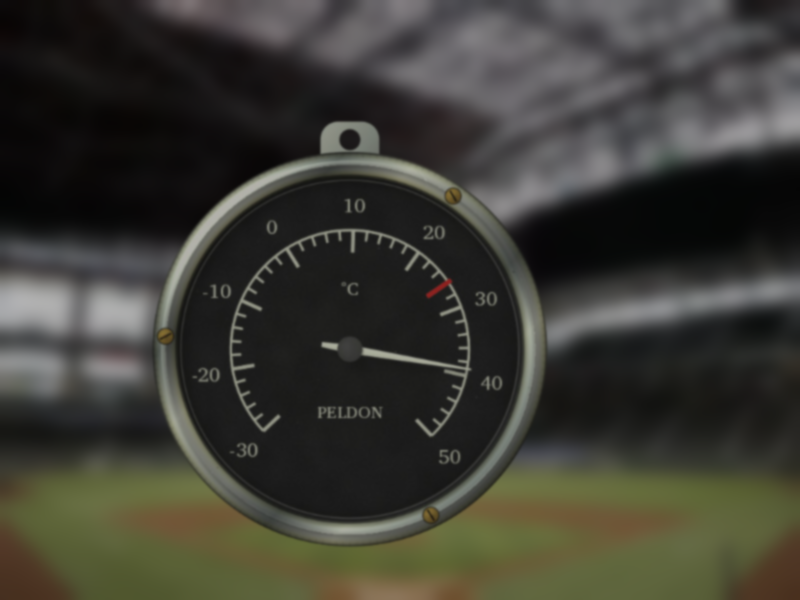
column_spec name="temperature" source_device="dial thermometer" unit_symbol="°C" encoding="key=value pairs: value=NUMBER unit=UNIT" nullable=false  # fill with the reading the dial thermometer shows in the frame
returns value=39 unit=°C
